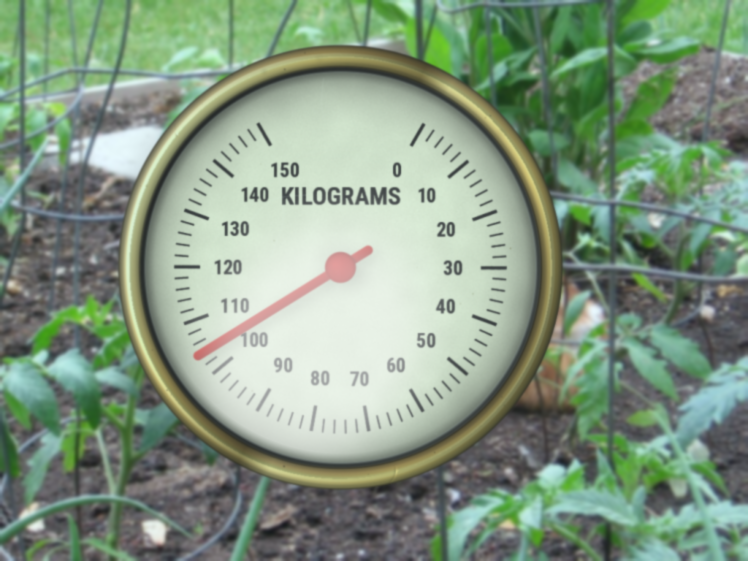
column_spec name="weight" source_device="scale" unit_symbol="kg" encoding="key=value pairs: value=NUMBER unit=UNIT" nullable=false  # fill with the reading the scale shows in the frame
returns value=104 unit=kg
